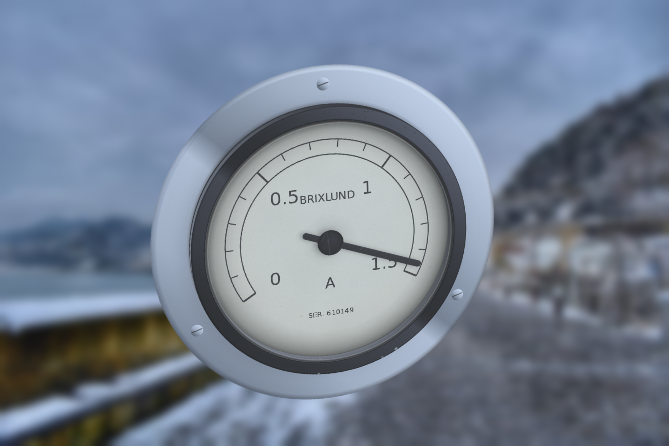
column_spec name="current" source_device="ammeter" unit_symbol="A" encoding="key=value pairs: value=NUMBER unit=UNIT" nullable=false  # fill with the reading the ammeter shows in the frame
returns value=1.45 unit=A
